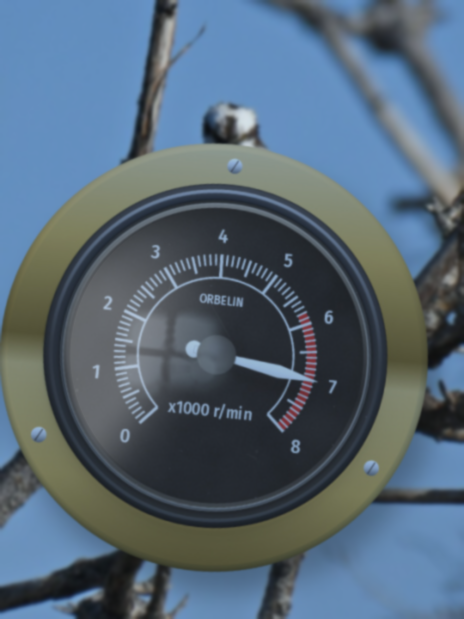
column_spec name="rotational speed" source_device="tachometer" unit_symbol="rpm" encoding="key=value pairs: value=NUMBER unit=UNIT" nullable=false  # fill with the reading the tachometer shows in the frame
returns value=7000 unit=rpm
